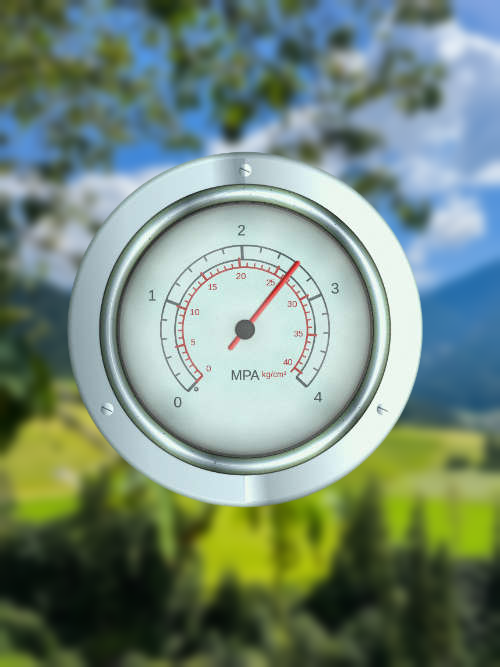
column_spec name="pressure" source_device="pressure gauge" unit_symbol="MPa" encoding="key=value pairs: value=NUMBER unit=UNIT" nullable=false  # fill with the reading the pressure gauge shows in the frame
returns value=2.6 unit=MPa
